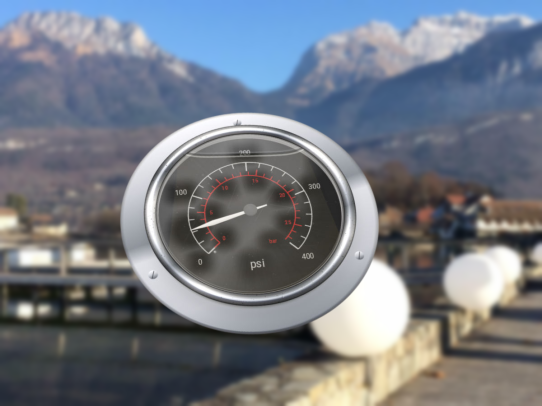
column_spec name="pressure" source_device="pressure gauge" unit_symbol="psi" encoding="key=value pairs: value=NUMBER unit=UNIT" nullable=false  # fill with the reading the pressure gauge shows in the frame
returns value=40 unit=psi
